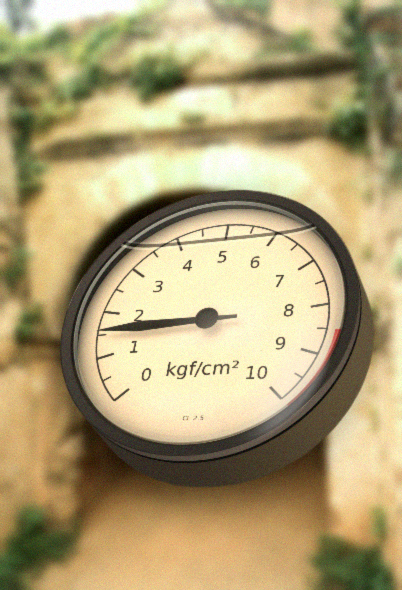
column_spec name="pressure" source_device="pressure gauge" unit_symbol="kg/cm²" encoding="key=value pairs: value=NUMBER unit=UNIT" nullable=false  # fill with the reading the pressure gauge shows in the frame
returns value=1.5 unit=kg/cm²
